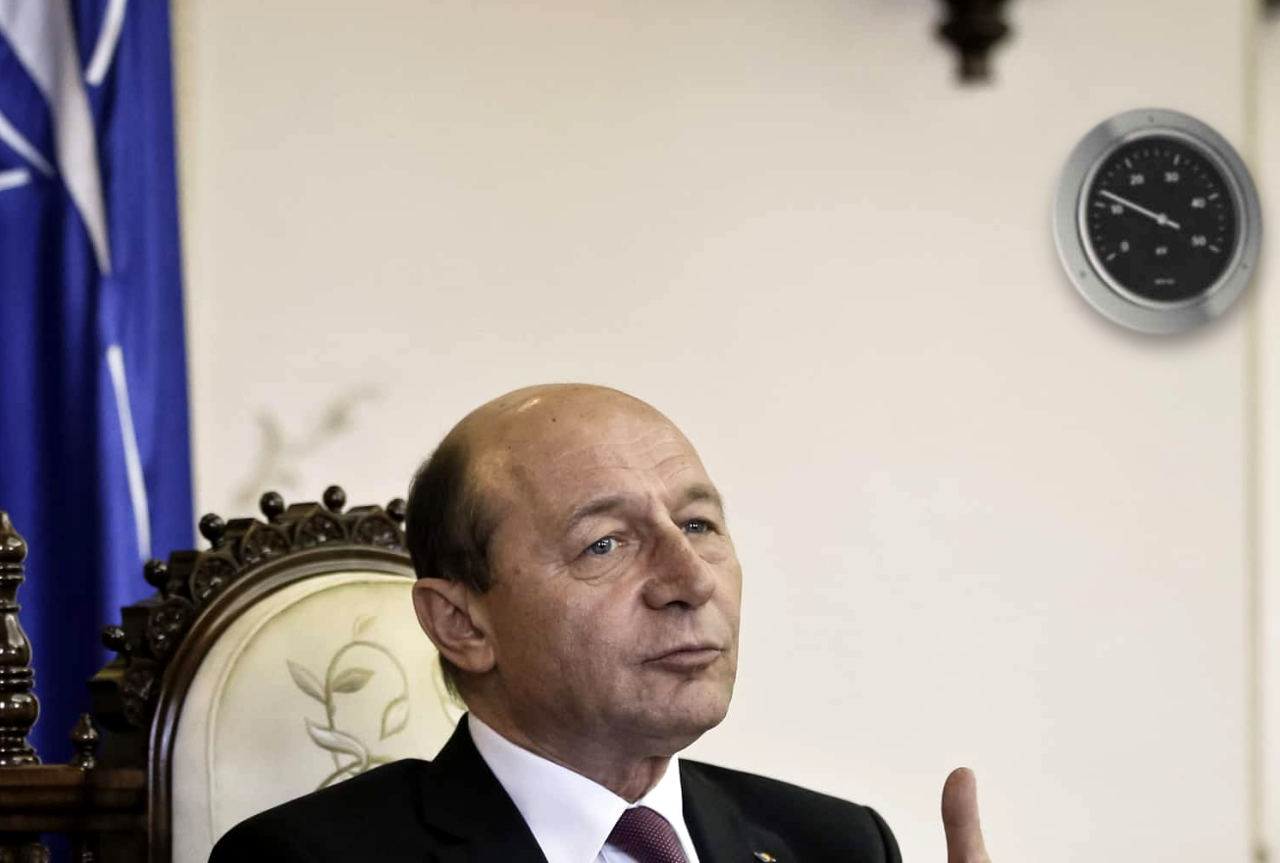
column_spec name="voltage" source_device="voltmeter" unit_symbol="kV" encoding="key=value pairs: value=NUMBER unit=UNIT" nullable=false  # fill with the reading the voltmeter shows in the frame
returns value=12 unit=kV
